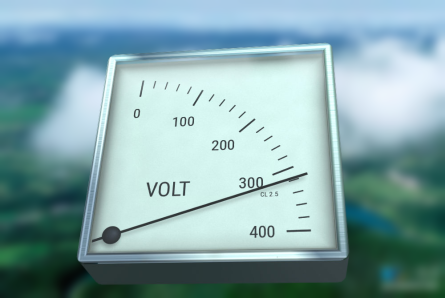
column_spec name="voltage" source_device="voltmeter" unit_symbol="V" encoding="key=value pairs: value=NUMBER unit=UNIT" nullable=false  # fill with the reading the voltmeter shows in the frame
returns value=320 unit=V
